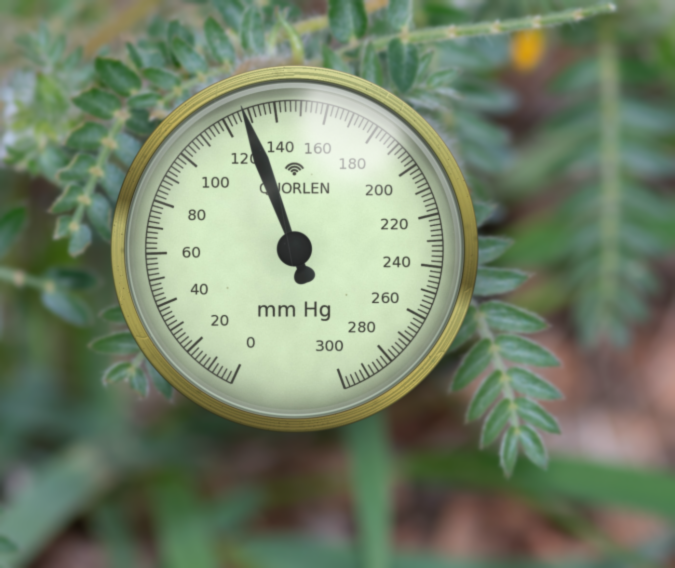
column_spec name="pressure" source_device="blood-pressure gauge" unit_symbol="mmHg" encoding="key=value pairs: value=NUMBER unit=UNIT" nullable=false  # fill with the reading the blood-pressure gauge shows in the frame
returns value=128 unit=mmHg
